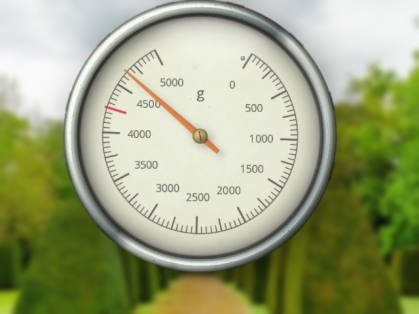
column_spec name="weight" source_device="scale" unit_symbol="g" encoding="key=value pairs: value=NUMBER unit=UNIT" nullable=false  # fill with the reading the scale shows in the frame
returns value=4650 unit=g
